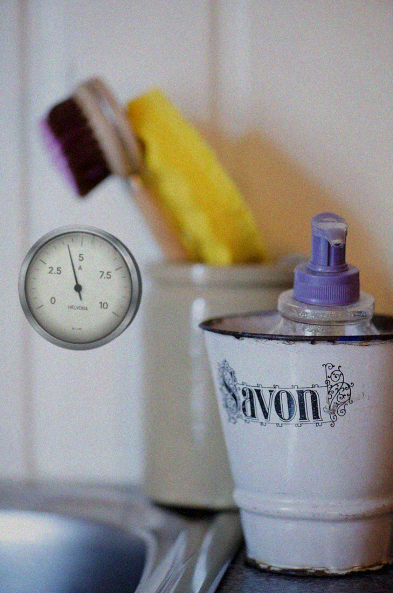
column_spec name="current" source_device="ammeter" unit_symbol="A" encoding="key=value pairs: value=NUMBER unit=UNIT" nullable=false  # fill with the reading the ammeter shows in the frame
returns value=4.25 unit=A
